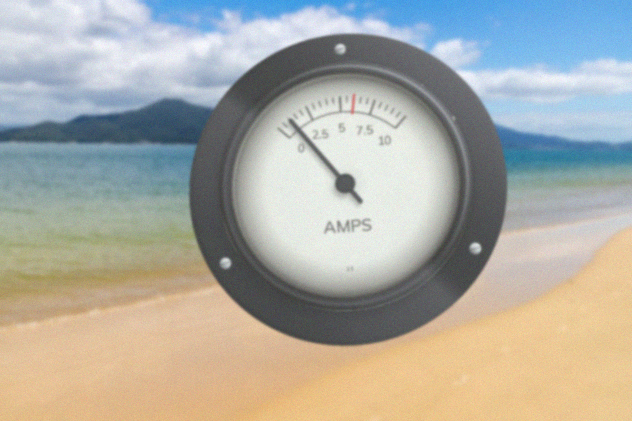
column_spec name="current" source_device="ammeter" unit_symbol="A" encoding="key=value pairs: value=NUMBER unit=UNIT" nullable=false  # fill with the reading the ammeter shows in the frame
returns value=1 unit=A
